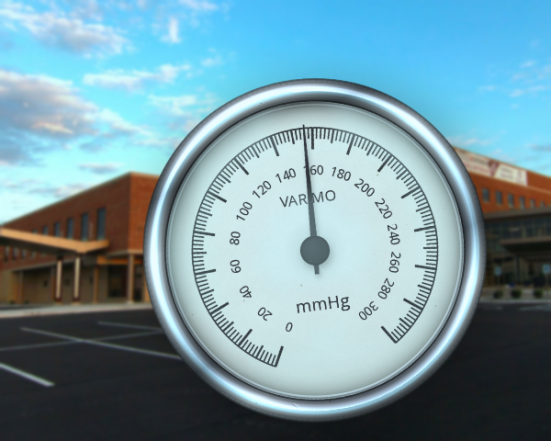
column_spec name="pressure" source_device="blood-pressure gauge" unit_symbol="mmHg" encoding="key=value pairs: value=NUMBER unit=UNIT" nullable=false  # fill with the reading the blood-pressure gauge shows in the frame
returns value=156 unit=mmHg
